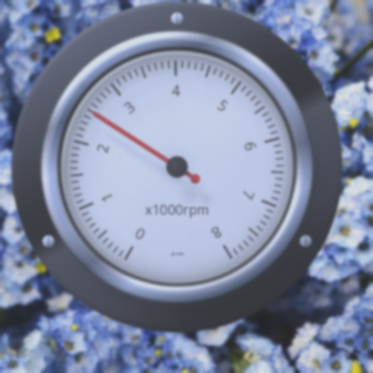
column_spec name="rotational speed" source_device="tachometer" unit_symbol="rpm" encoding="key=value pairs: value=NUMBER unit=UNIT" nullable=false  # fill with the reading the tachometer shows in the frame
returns value=2500 unit=rpm
